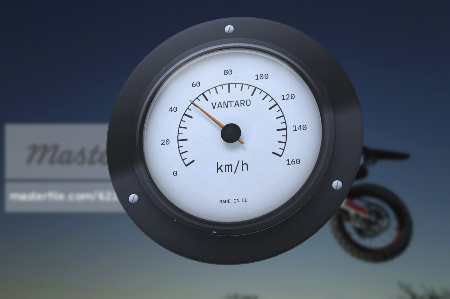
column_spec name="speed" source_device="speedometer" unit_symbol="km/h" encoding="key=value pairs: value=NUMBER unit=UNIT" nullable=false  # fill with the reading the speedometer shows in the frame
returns value=50 unit=km/h
